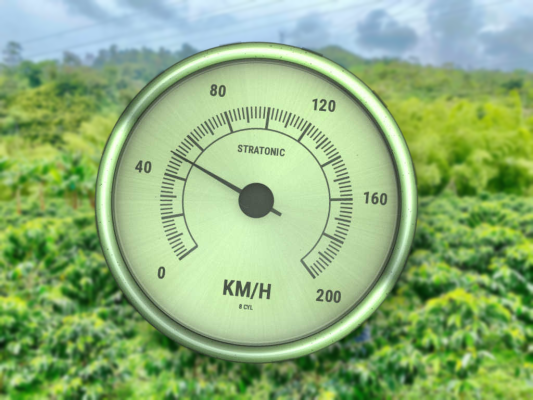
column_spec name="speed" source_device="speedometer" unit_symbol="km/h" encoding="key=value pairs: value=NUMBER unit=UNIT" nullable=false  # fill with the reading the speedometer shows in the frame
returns value=50 unit=km/h
